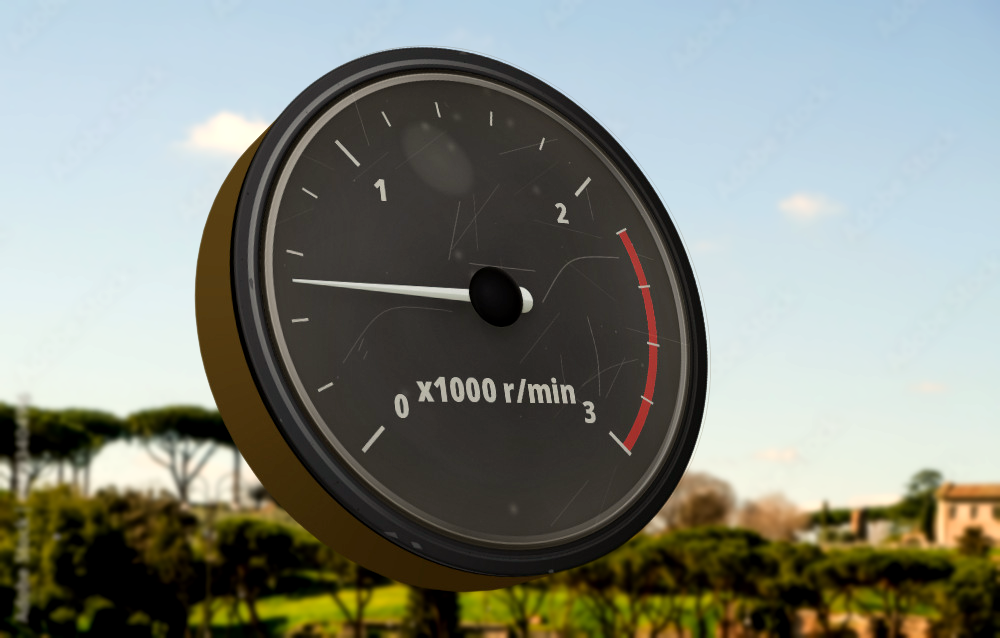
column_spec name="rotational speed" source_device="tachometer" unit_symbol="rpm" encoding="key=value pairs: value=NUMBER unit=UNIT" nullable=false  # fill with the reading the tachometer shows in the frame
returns value=500 unit=rpm
